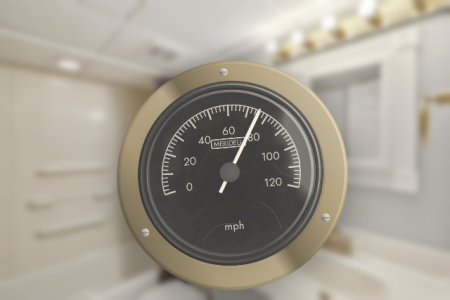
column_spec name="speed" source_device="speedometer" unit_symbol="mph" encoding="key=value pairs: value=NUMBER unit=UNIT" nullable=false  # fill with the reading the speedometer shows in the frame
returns value=76 unit=mph
